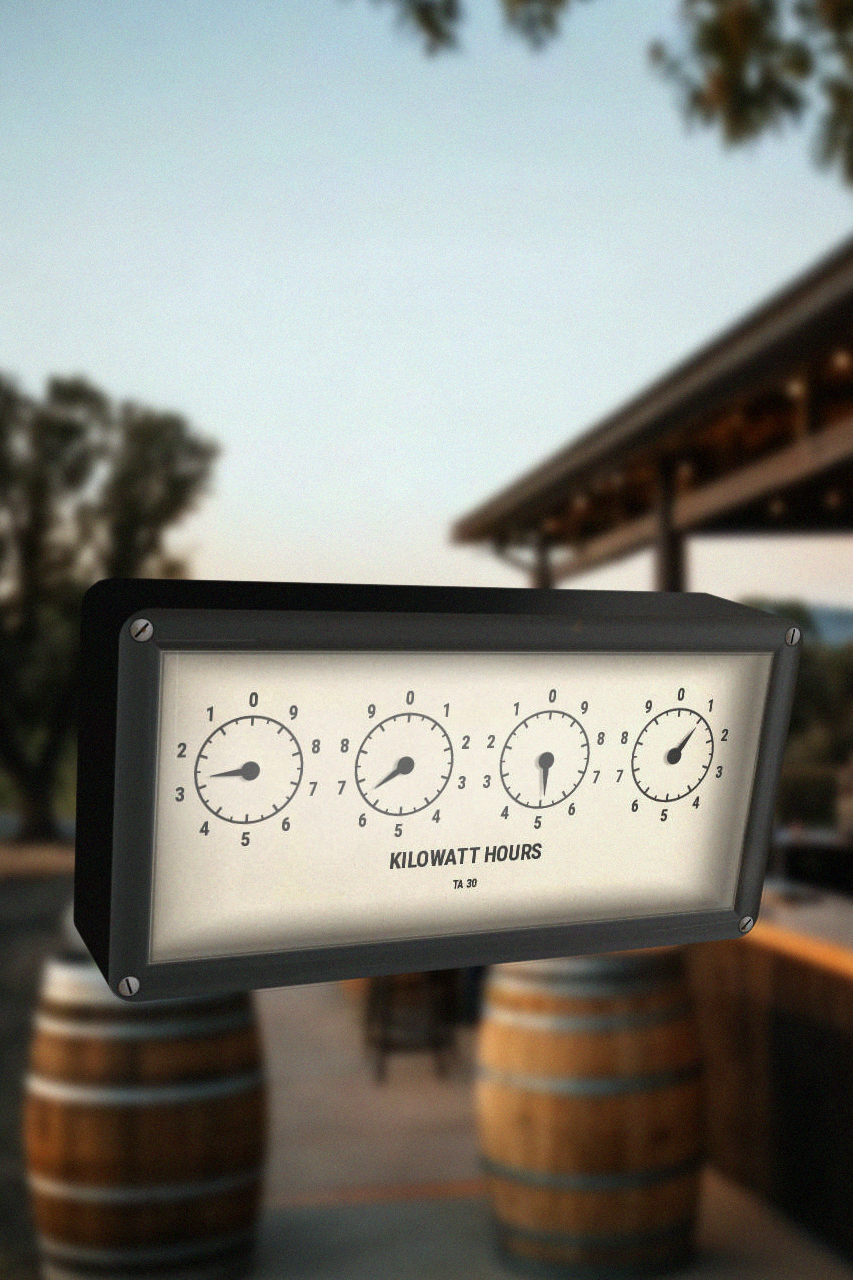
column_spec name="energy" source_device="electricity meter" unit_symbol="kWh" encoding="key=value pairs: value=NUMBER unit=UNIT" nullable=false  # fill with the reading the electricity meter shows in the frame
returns value=2651 unit=kWh
